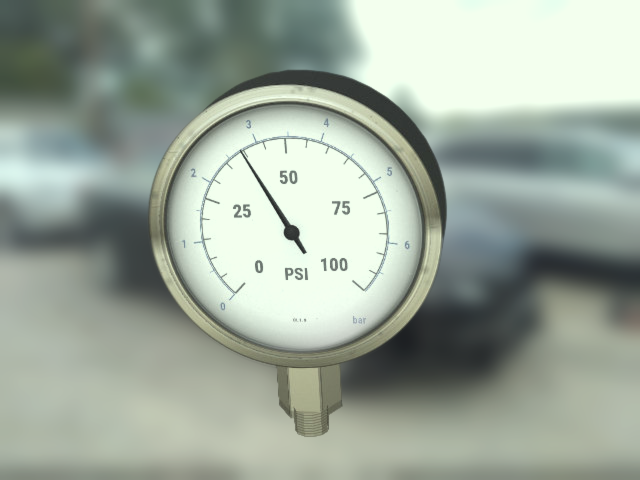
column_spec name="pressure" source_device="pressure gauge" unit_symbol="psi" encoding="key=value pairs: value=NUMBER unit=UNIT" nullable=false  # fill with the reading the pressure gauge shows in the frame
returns value=40 unit=psi
